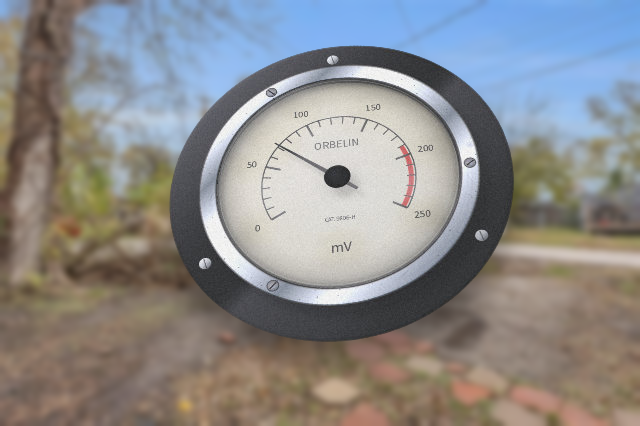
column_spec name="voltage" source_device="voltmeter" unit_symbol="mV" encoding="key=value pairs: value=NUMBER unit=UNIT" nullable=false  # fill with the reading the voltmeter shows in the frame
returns value=70 unit=mV
